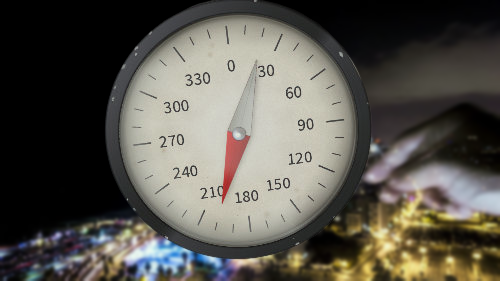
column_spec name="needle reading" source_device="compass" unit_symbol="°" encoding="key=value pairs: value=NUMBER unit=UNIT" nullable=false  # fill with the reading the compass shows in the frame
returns value=200 unit=°
